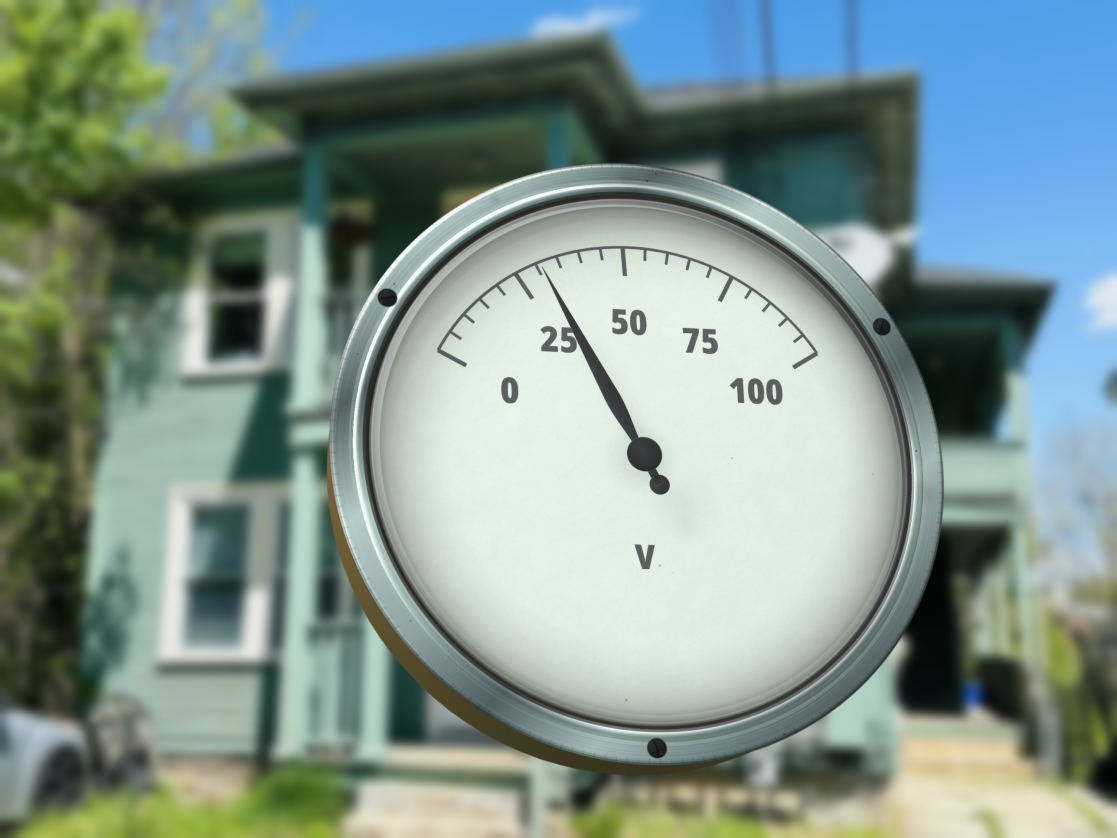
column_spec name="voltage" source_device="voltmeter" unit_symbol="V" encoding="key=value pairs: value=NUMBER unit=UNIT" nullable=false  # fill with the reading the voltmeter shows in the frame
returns value=30 unit=V
